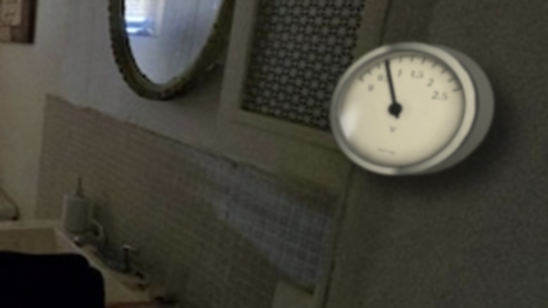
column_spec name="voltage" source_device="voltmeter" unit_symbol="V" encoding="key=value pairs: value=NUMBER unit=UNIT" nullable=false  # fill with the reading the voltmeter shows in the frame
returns value=0.75 unit=V
